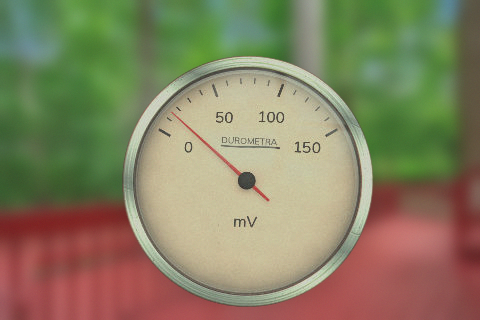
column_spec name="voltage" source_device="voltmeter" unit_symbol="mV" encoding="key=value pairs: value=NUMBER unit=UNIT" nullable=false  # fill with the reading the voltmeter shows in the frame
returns value=15 unit=mV
